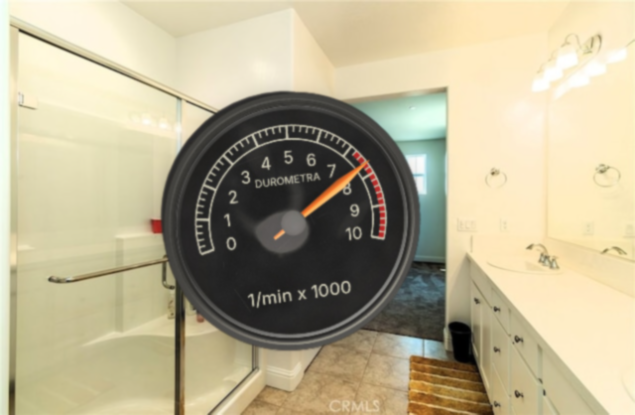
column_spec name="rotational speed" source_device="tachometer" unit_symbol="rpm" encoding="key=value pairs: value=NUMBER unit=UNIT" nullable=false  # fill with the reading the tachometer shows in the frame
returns value=7600 unit=rpm
